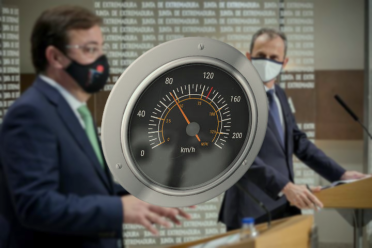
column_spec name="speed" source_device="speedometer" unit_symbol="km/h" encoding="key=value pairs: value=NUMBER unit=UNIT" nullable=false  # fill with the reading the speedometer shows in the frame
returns value=75 unit=km/h
